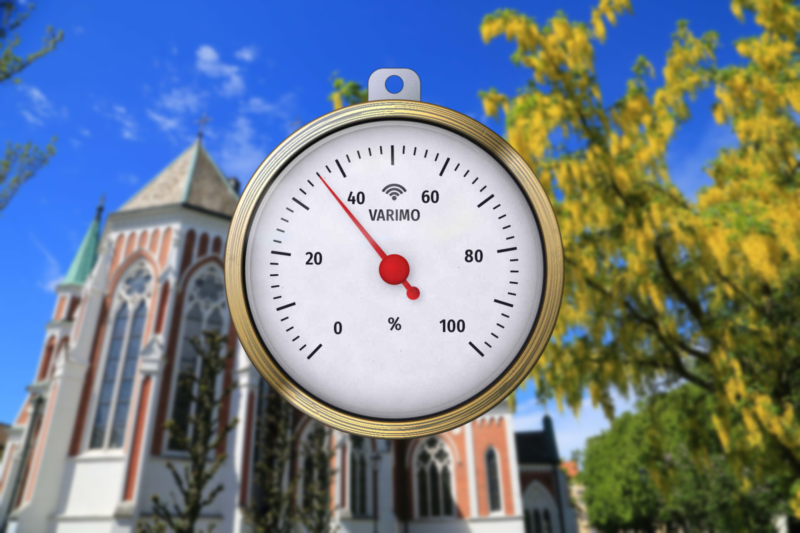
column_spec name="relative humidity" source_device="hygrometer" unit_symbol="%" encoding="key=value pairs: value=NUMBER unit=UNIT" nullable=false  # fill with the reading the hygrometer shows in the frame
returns value=36 unit=%
